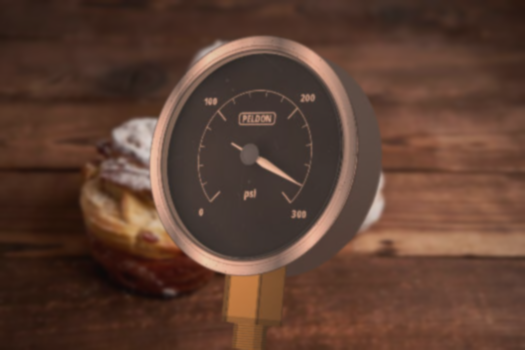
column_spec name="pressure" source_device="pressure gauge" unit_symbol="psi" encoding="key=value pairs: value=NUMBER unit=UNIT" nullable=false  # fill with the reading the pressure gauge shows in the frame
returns value=280 unit=psi
